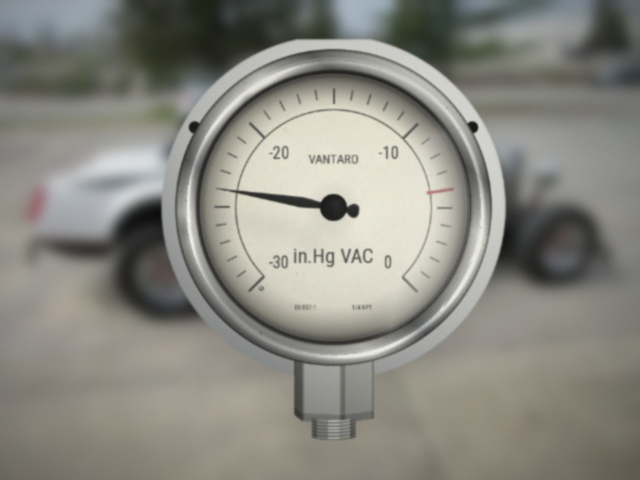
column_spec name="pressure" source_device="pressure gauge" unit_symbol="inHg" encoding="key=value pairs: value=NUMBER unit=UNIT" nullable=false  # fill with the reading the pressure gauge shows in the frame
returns value=-24 unit=inHg
